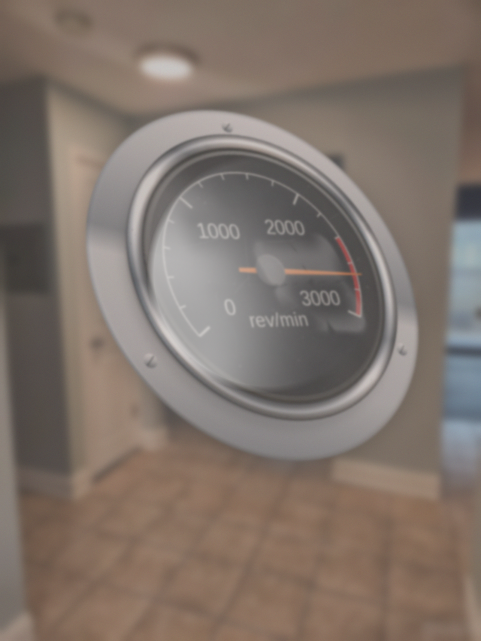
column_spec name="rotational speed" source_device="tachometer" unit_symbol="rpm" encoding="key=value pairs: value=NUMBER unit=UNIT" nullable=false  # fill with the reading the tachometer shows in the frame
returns value=2700 unit=rpm
